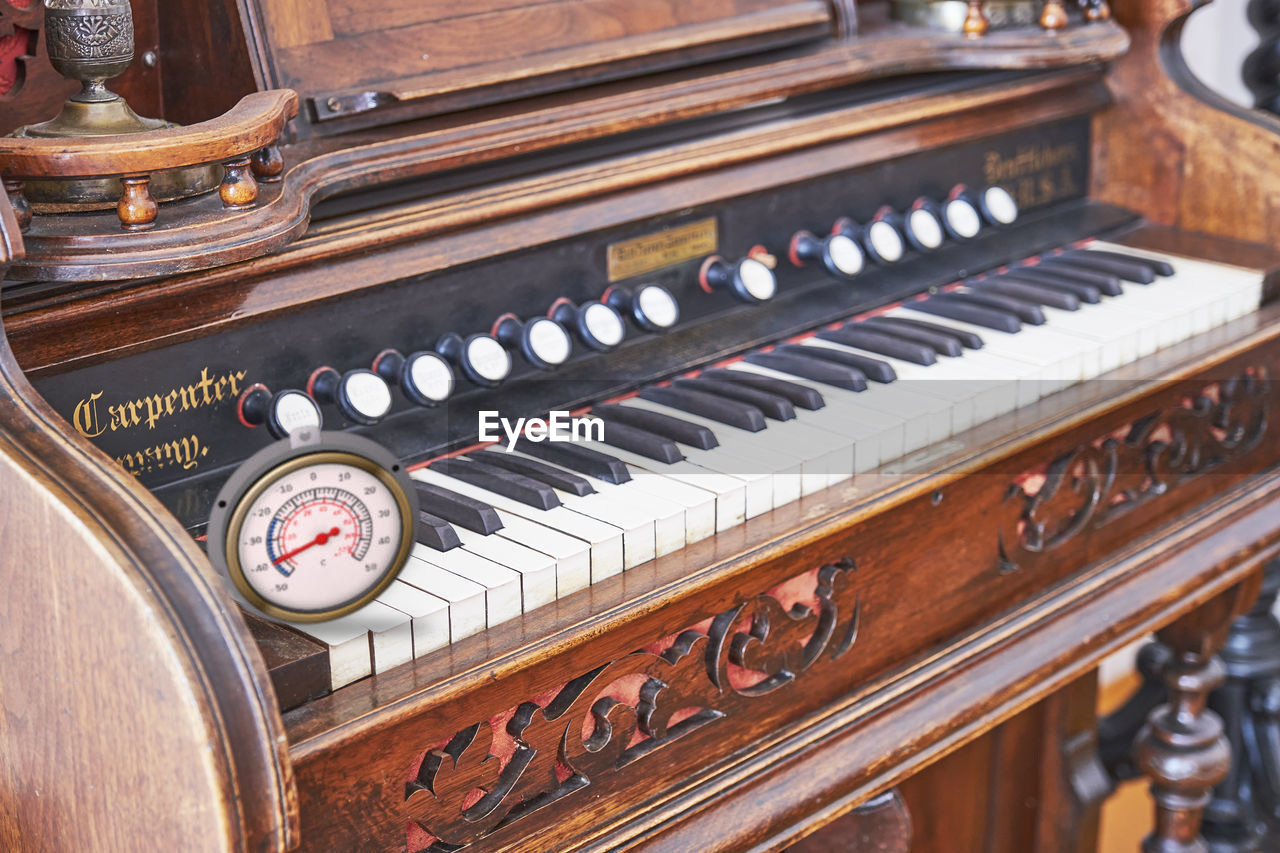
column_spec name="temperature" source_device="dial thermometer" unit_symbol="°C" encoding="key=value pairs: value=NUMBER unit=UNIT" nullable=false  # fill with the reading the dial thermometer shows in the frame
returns value=-40 unit=°C
